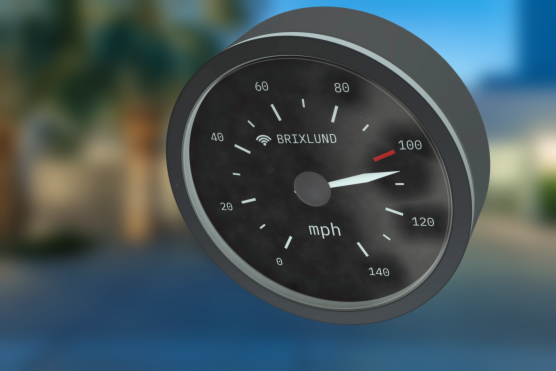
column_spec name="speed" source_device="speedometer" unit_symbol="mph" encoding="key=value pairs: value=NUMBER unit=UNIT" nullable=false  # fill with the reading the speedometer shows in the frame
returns value=105 unit=mph
